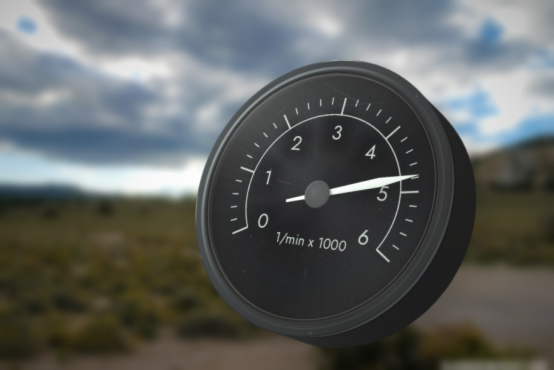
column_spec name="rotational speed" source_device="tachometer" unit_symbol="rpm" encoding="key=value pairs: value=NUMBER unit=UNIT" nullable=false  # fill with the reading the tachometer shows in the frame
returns value=4800 unit=rpm
